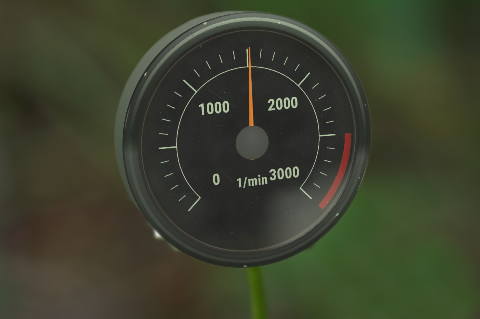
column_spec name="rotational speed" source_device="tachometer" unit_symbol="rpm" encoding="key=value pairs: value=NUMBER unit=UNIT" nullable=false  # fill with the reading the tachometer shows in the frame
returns value=1500 unit=rpm
